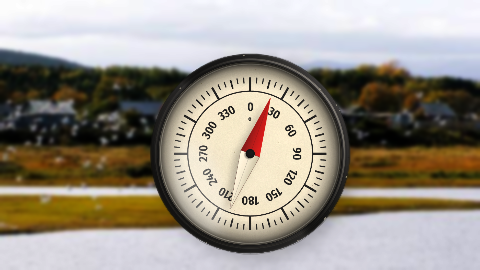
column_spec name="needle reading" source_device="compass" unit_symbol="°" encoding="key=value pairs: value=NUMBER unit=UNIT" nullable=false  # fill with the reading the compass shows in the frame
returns value=20 unit=°
